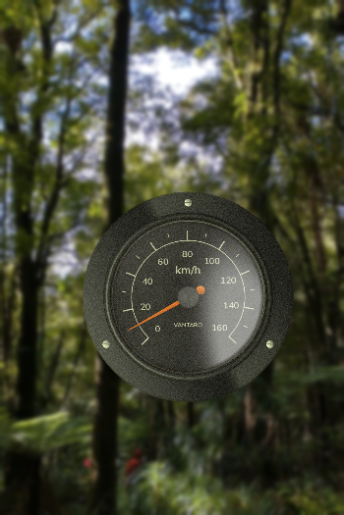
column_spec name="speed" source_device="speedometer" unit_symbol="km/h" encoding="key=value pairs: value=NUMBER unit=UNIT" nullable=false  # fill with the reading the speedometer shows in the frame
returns value=10 unit=km/h
